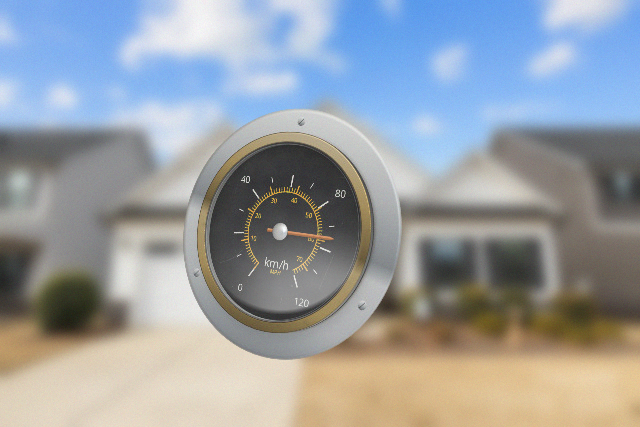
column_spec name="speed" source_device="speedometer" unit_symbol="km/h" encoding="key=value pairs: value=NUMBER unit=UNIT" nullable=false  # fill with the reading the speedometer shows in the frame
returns value=95 unit=km/h
